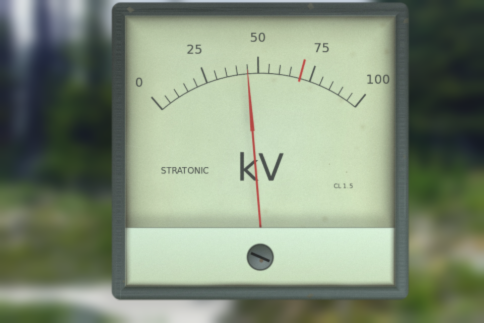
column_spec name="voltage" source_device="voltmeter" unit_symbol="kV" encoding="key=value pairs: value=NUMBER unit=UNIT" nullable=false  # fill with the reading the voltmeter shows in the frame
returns value=45 unit=kV
